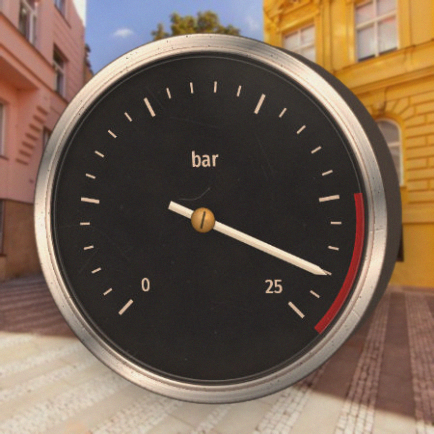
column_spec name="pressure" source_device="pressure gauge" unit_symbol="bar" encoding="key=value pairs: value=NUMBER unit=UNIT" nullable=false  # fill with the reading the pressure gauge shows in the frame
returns value=23 unit=bar
